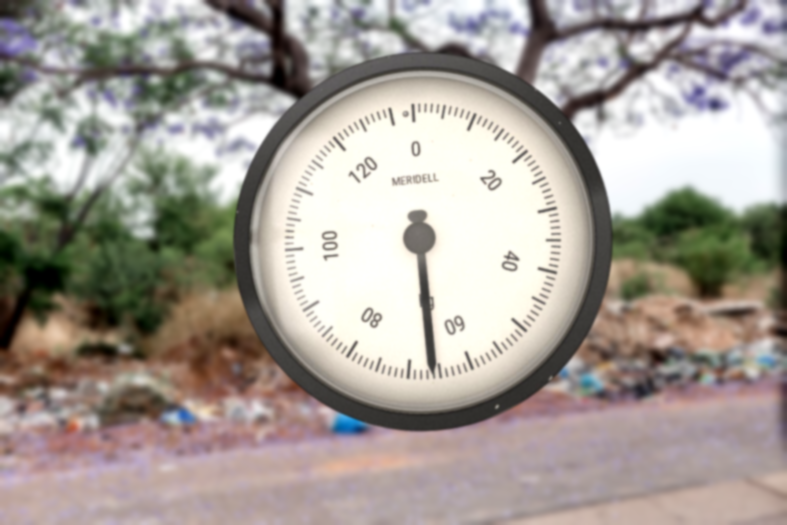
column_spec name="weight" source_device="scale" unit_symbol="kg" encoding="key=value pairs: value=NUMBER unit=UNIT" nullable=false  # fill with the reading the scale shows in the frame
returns value=66 unit=kg
